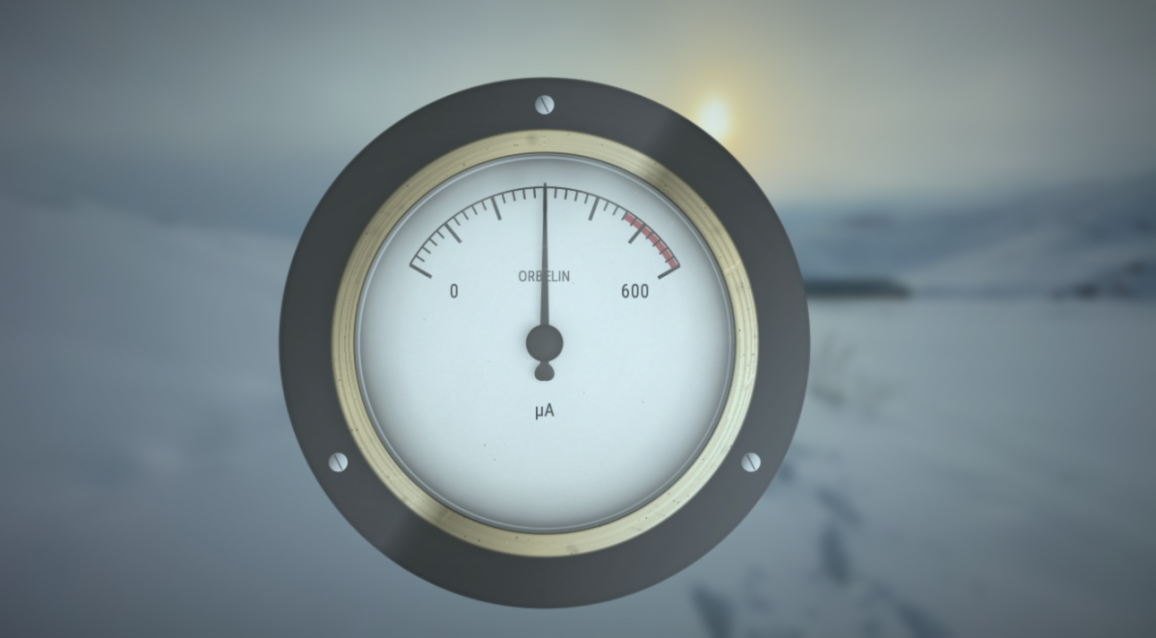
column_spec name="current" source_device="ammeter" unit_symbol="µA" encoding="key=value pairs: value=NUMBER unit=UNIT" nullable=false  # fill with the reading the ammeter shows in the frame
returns value=300 unit=µA
